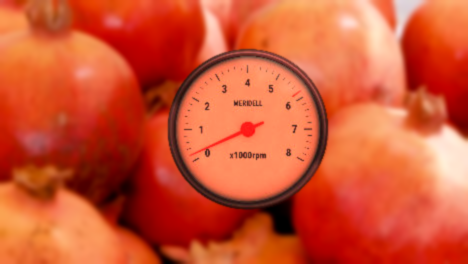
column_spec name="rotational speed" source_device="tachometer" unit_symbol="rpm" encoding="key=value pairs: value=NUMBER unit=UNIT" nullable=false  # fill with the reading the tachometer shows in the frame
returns value=200 unit=rpm
